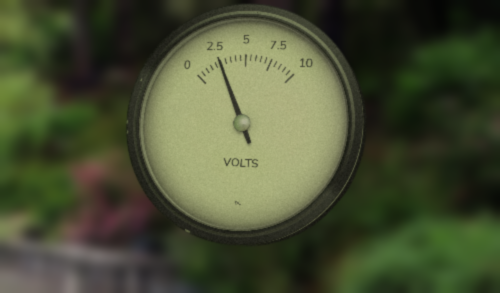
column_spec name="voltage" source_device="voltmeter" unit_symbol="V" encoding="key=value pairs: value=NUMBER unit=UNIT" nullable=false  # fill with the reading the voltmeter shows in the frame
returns value=2.5 unit=V
